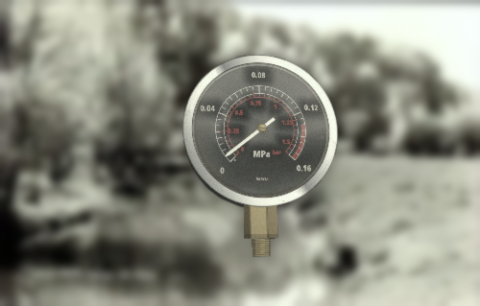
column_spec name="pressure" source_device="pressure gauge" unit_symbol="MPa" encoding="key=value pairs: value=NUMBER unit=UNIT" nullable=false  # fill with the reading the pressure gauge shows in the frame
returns value=0.005 unit=MPa
